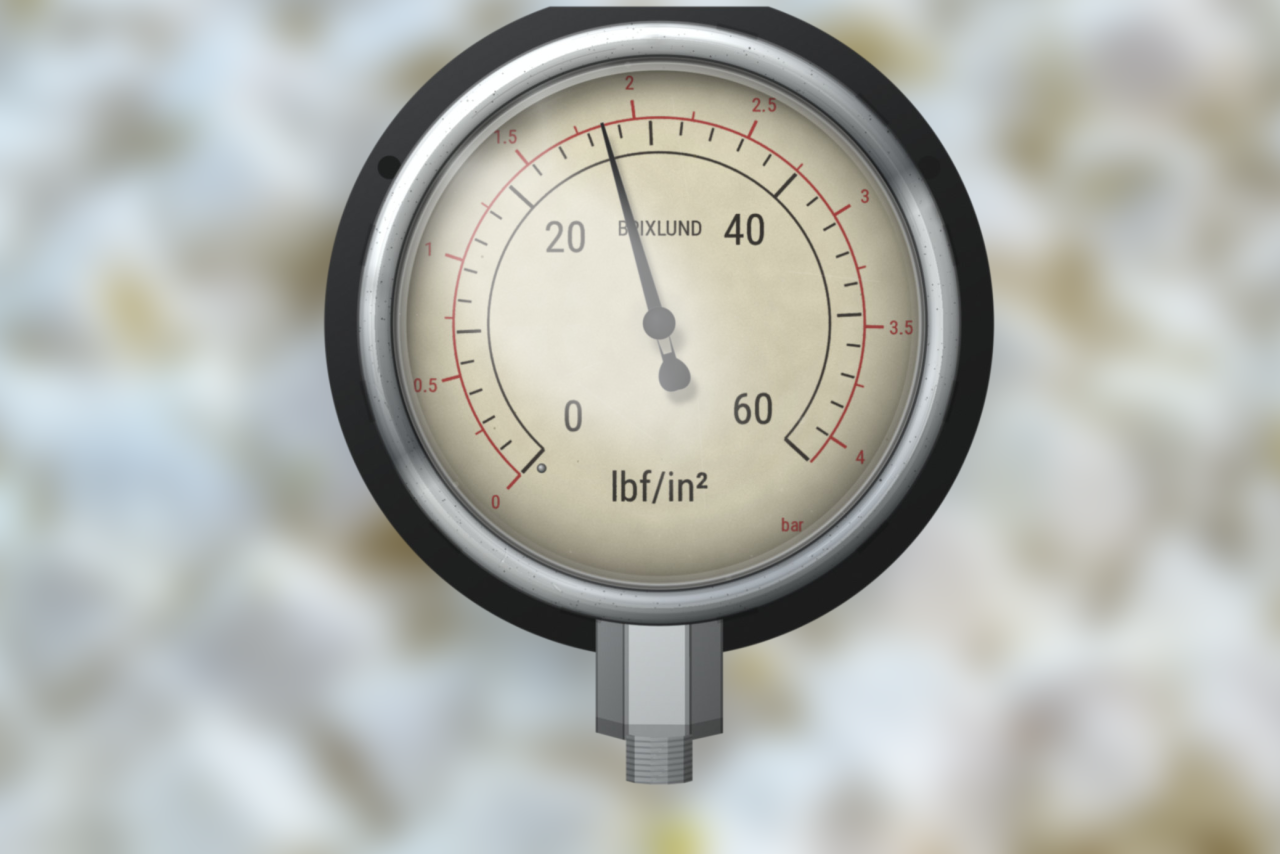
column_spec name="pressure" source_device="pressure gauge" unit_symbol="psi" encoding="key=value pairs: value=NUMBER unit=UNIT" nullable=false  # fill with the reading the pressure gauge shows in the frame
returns value=27 unit=psi
